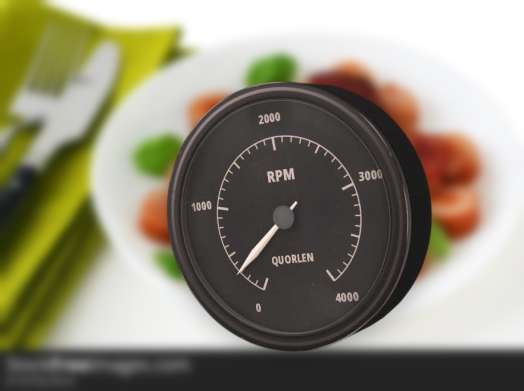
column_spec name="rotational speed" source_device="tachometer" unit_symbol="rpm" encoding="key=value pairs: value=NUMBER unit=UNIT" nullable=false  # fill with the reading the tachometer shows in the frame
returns value=300 unit=rpm
